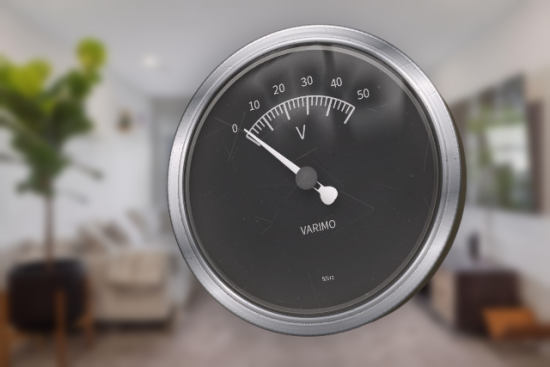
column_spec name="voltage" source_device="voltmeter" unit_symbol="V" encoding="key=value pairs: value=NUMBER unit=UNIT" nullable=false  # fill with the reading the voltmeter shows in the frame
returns value=2 unit=V
